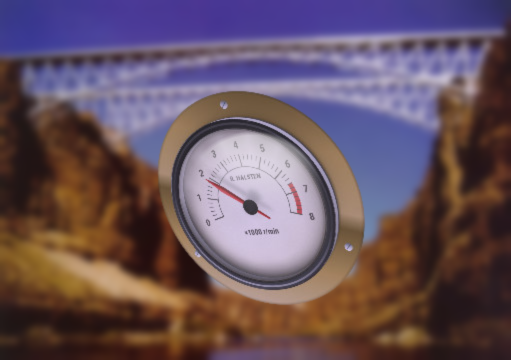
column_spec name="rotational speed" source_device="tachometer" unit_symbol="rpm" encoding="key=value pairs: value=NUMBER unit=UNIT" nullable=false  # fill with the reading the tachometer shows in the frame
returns value=2000 unit=rpm
